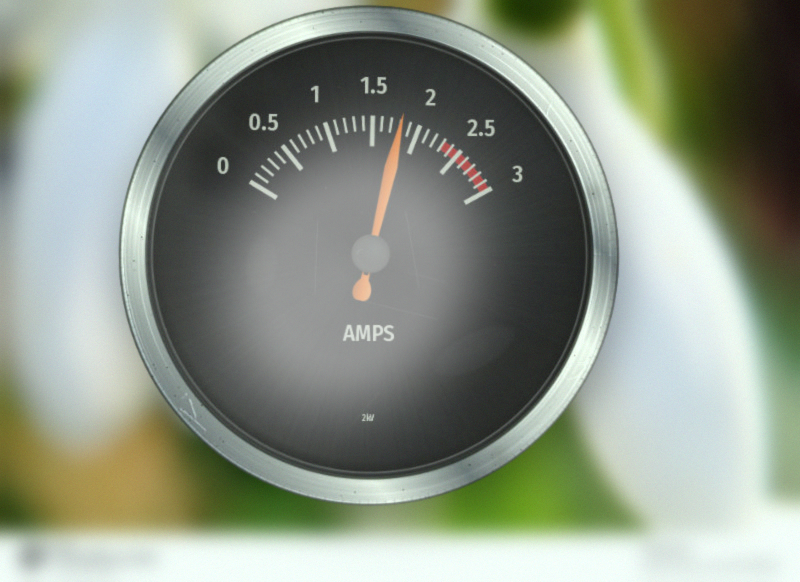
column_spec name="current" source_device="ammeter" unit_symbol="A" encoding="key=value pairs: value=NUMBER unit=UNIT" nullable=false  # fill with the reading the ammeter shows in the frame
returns value=1.8 unit=A
